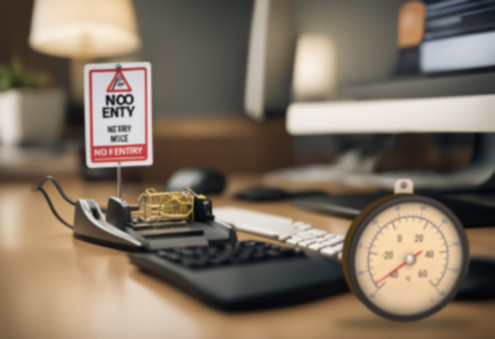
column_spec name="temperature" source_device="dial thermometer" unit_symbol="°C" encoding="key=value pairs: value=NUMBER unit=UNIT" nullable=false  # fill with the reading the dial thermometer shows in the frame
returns value=-36 unit=°C
